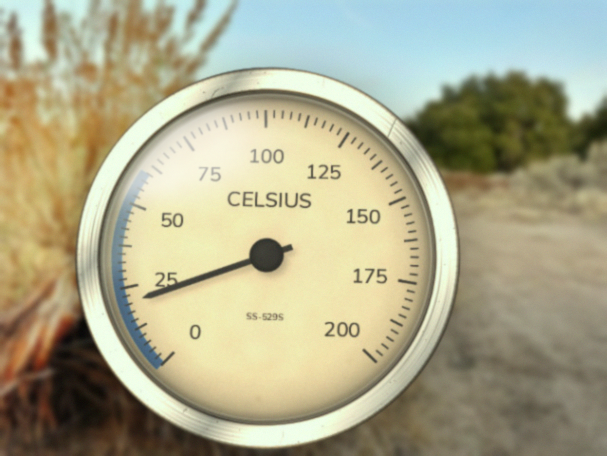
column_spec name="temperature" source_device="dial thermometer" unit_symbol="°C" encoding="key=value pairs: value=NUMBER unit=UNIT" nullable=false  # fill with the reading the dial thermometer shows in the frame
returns value=20 unit=°C
